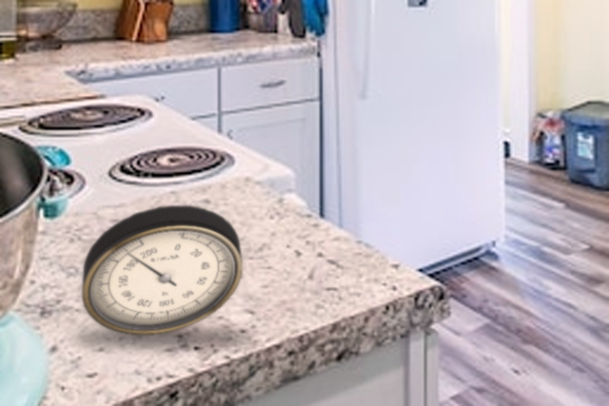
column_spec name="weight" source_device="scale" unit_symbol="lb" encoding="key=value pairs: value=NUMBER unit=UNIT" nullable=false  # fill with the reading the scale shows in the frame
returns value=190 unit=lb
